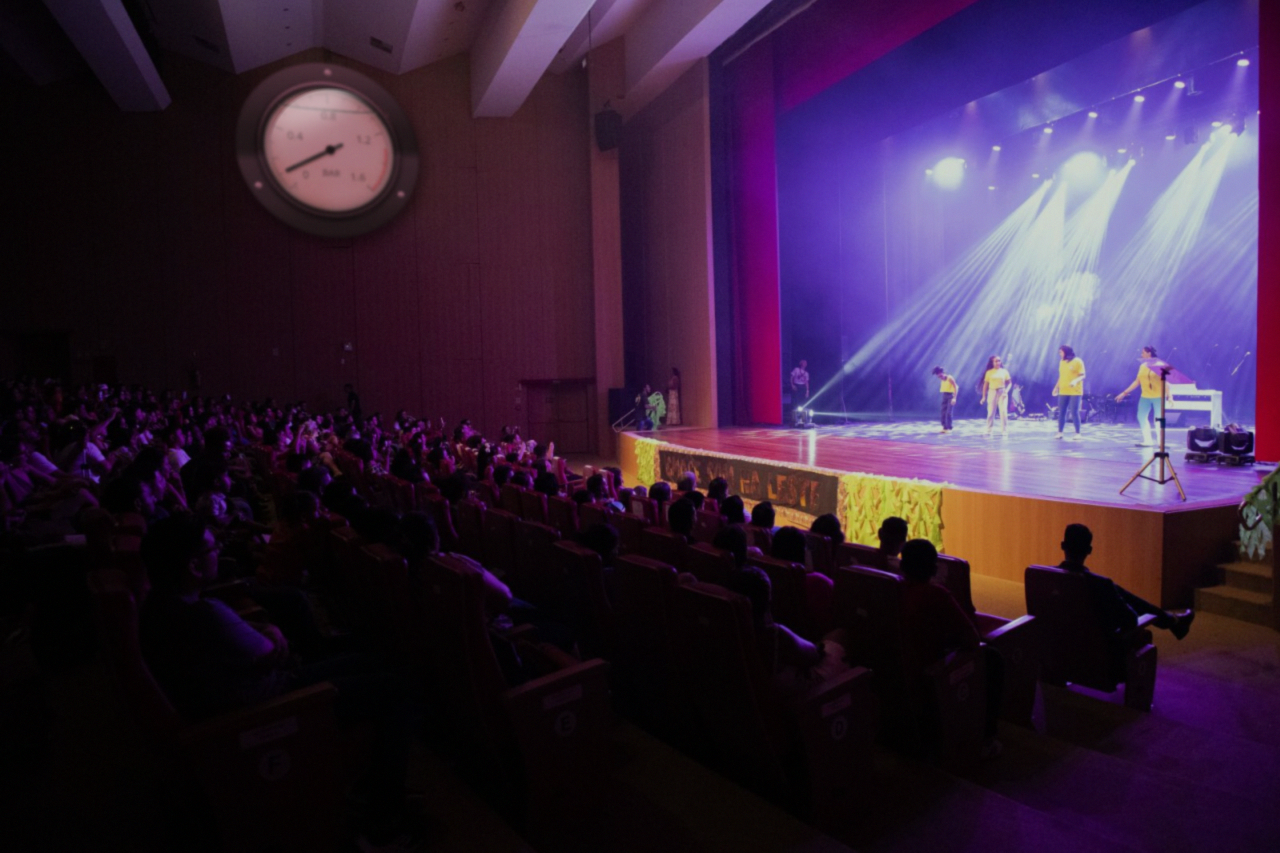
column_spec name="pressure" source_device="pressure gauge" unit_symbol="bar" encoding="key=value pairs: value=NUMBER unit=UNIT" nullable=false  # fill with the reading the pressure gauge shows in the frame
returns value=0.1 unit=bar
